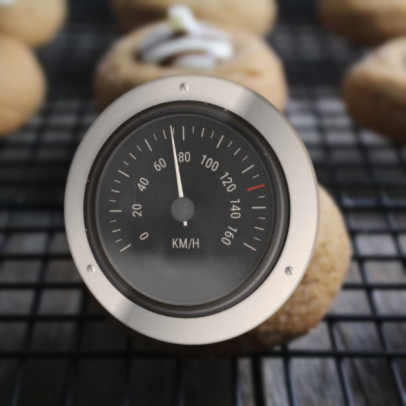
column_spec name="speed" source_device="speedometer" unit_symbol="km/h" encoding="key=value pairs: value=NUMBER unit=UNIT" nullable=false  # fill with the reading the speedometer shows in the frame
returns value=75 unit=km/h
